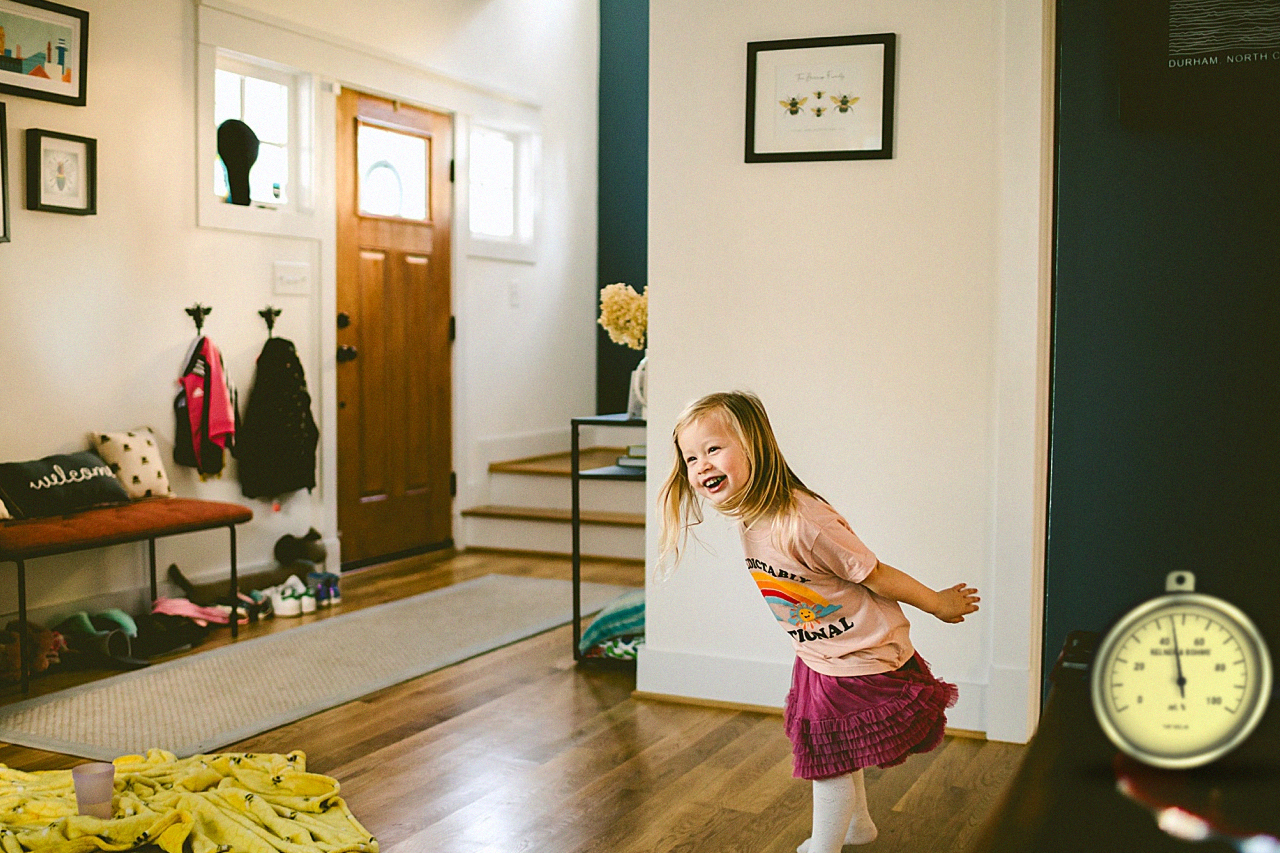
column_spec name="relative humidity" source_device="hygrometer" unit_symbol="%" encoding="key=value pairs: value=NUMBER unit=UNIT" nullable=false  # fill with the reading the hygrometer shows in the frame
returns value=45 unit=%
